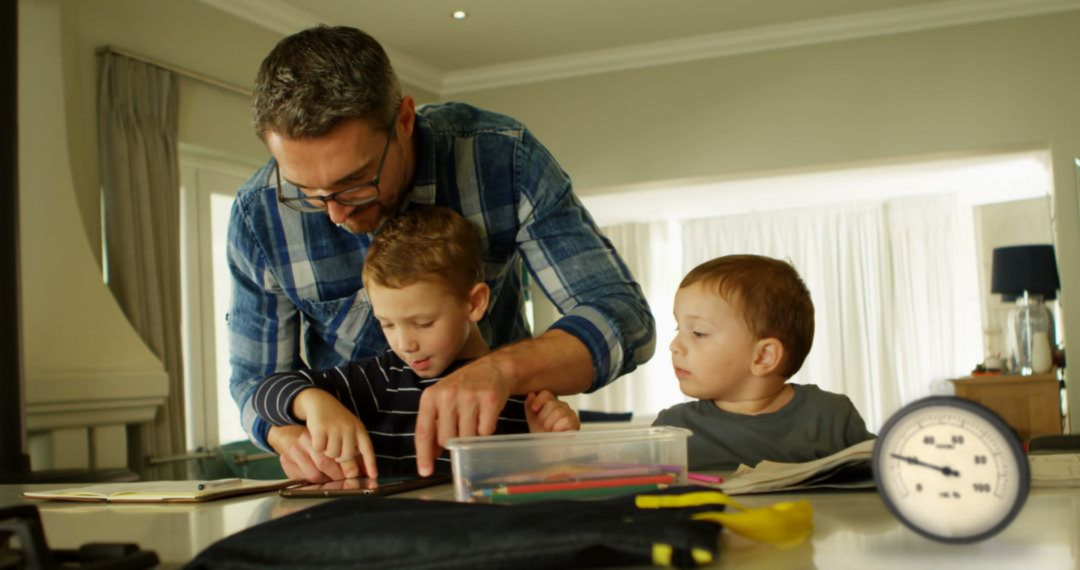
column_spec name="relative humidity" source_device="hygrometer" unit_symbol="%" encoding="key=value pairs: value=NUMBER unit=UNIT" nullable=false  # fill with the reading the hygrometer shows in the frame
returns value=20 unit=%
